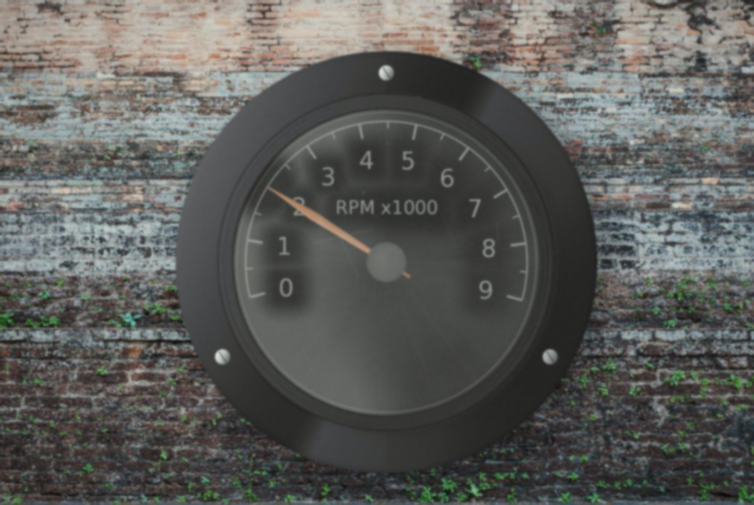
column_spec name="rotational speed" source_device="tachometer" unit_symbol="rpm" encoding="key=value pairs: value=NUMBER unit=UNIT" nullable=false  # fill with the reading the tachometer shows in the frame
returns value=2000 unit=rpm
